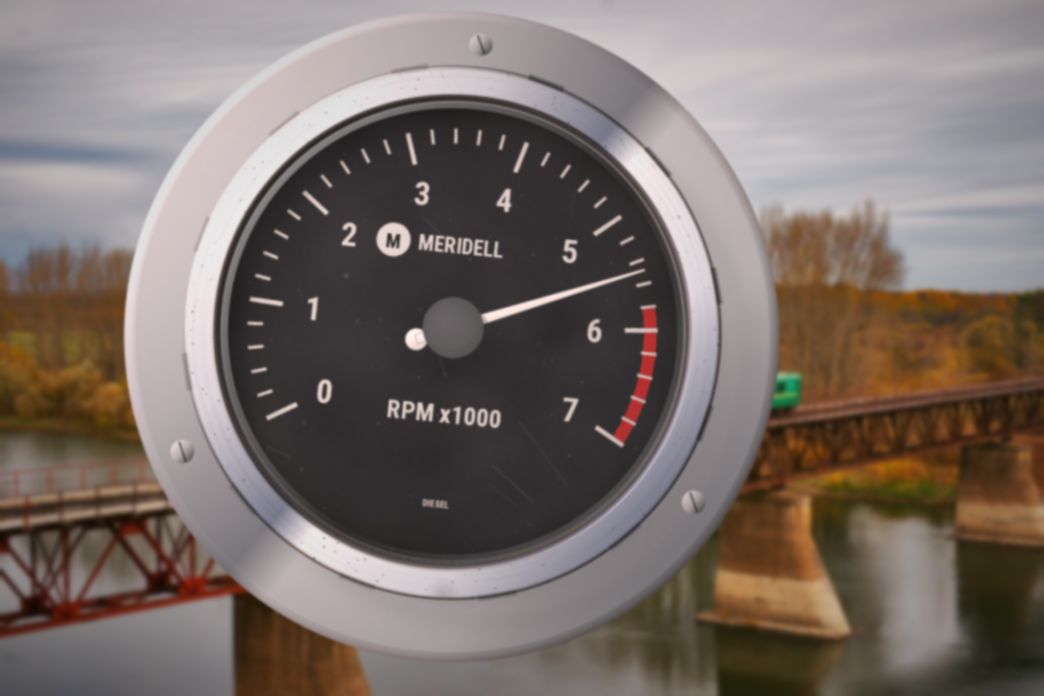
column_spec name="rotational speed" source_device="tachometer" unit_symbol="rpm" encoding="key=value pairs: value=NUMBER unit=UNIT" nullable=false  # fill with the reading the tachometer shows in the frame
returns value=5500 unit=rpm
